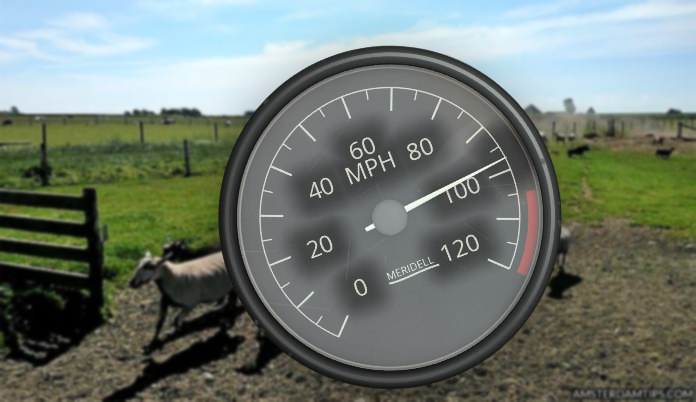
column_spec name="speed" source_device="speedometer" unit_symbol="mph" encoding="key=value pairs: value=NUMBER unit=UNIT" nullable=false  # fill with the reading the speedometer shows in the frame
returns value=97.5 unit=mph
